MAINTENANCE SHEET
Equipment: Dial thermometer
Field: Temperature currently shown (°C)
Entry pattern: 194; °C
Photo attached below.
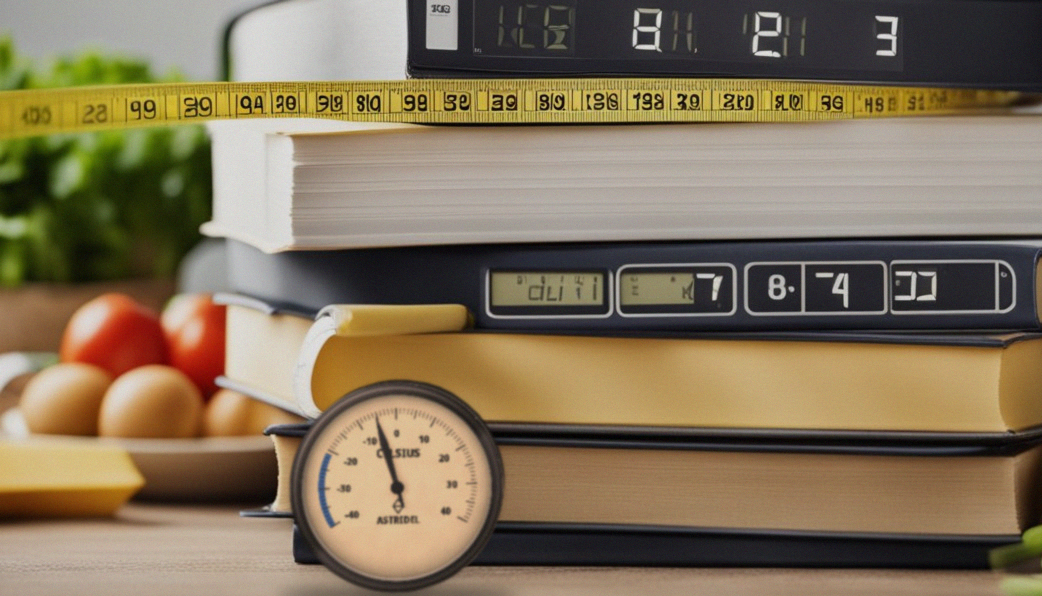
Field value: -5; °C
